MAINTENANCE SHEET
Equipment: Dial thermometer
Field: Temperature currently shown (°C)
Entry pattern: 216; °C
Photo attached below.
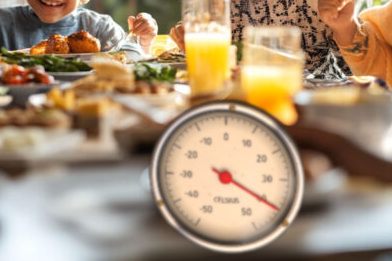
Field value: 40; °C
